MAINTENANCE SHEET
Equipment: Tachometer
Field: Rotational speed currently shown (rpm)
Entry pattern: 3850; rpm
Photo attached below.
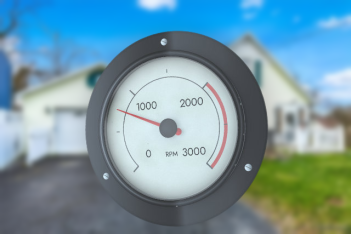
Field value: 750; rpm
